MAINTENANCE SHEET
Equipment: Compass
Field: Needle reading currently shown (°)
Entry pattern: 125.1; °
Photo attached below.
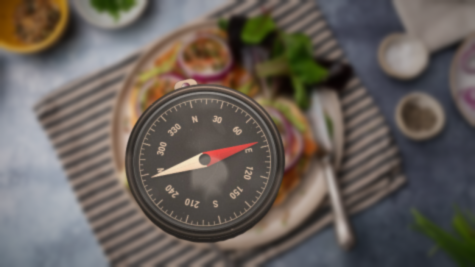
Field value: 85; °
